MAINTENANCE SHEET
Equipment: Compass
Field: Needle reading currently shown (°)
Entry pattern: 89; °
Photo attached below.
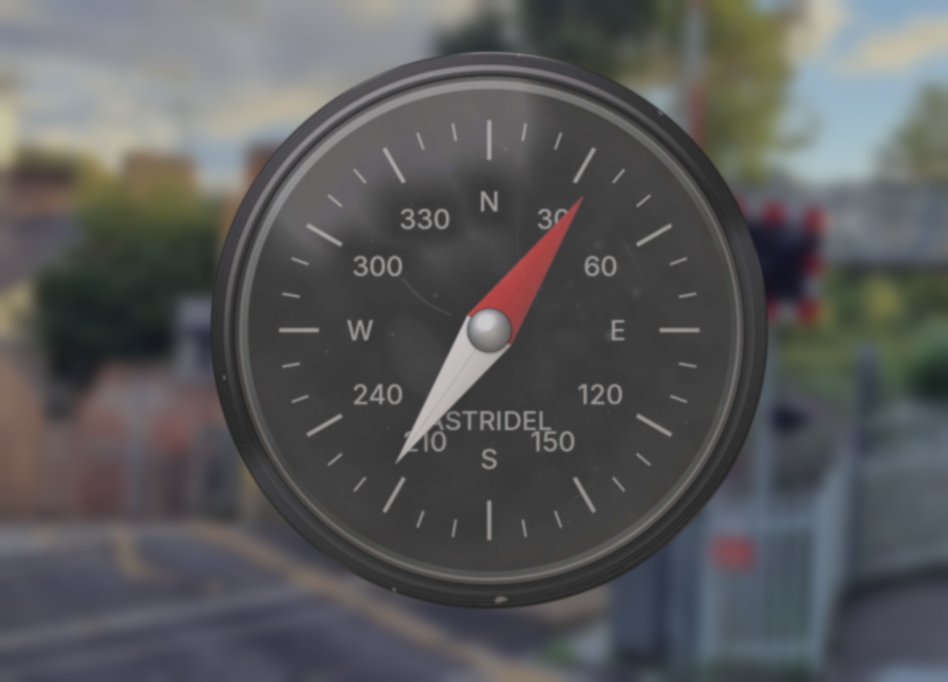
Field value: 35; °
